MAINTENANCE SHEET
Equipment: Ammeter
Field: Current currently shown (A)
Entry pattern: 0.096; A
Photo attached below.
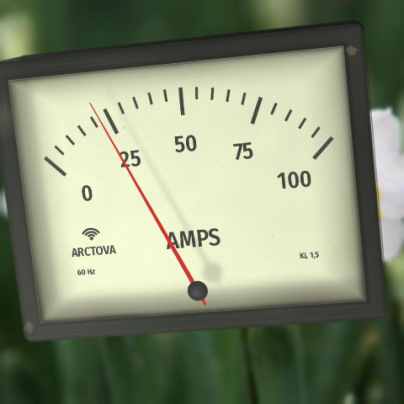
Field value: 22.5; A
